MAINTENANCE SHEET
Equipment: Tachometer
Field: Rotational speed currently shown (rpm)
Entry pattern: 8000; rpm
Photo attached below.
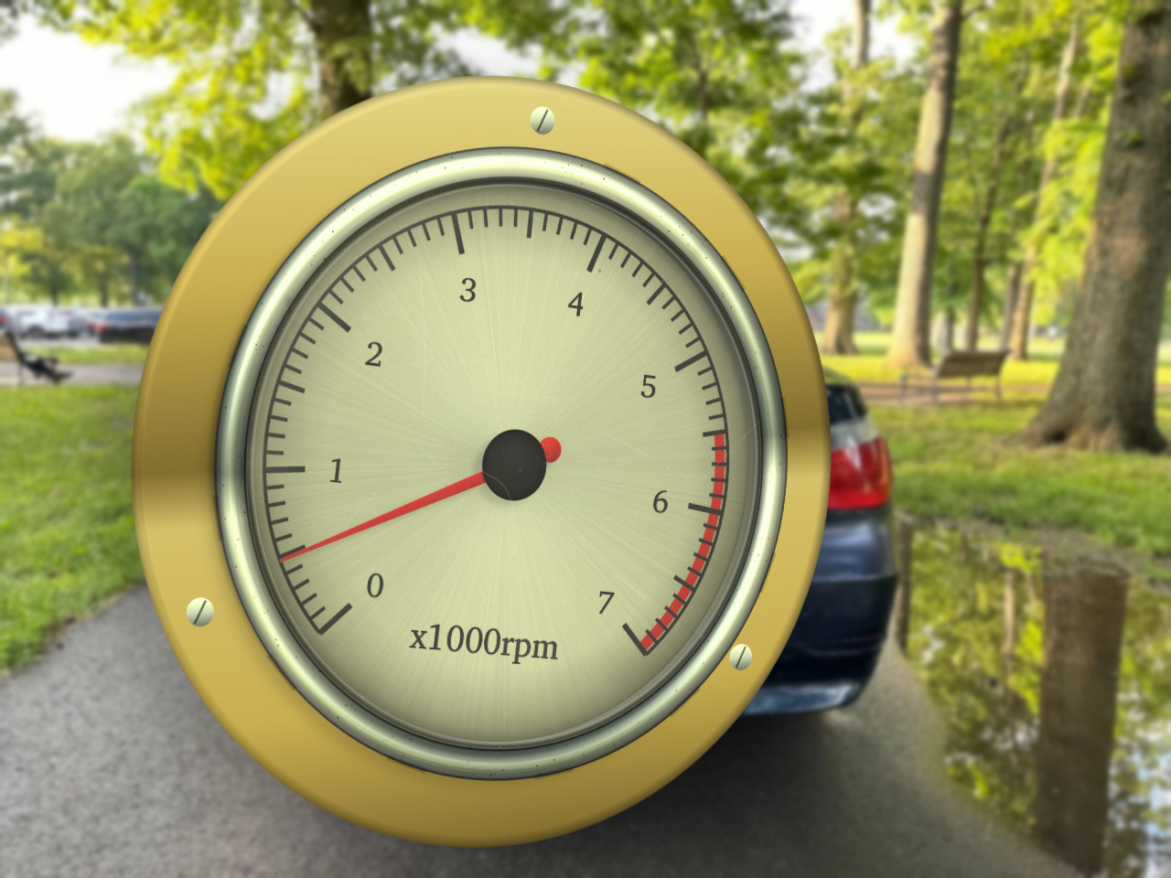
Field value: 500; rpm
